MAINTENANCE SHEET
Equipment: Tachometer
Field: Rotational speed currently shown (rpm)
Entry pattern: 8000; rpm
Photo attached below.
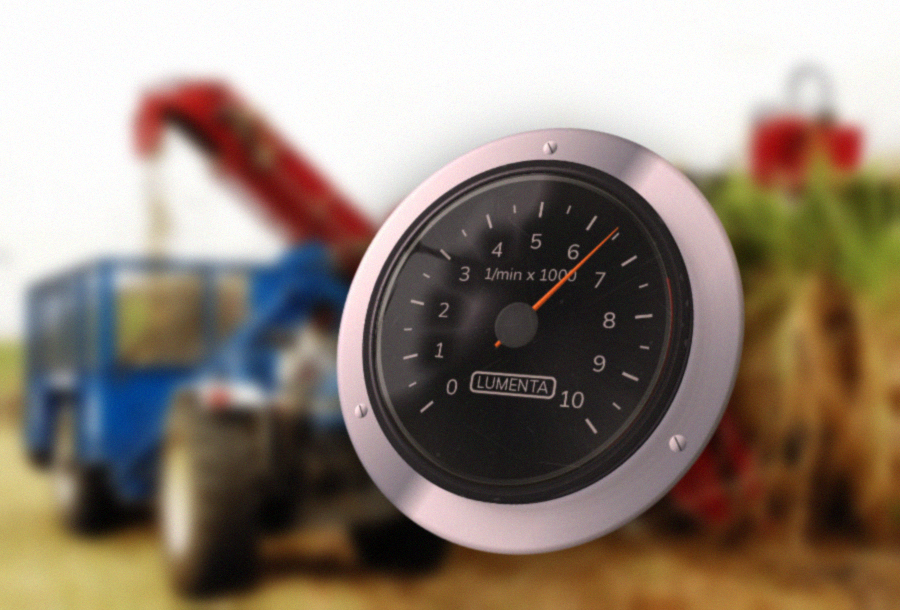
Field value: 6500; rpm
